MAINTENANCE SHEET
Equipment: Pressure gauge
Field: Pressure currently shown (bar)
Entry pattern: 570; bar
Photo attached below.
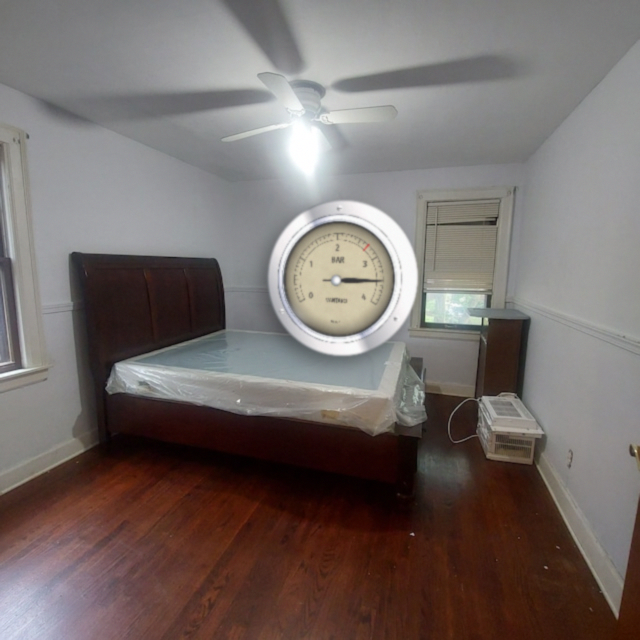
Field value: 3.5; bar
